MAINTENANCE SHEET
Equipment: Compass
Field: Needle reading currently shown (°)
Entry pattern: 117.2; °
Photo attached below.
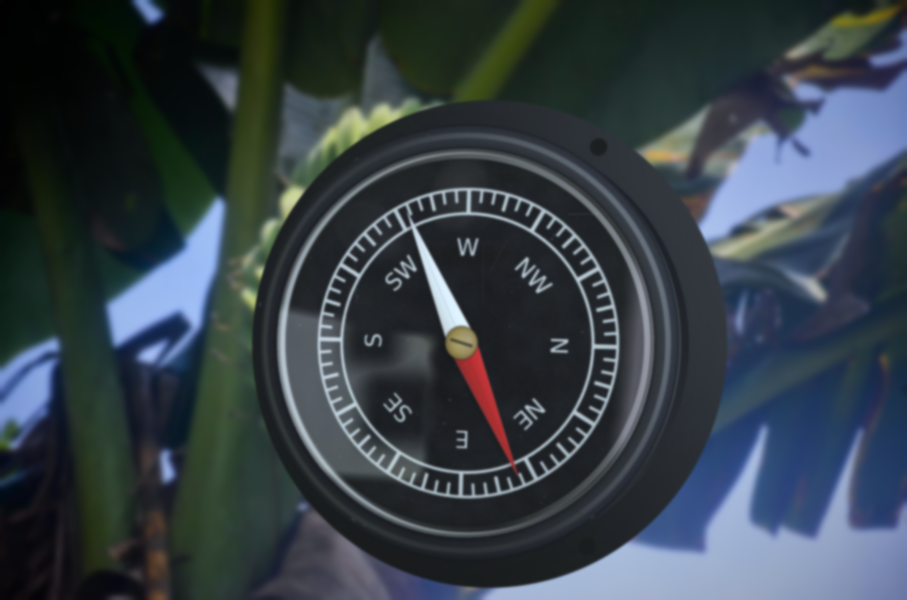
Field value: 65; °
